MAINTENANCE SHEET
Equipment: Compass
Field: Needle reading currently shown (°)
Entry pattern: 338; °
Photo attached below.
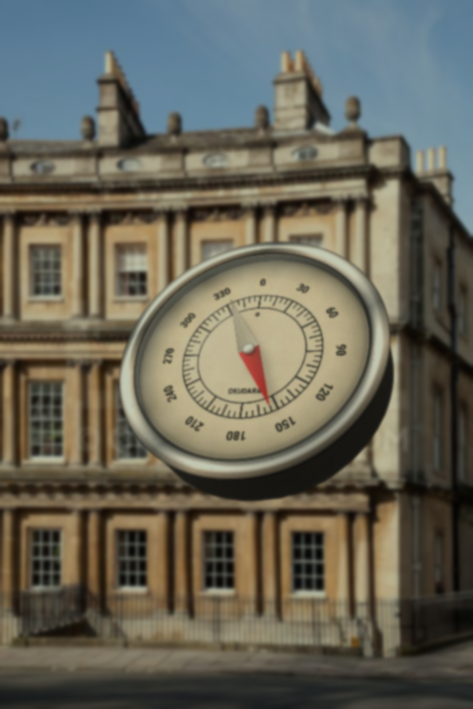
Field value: 155; °
